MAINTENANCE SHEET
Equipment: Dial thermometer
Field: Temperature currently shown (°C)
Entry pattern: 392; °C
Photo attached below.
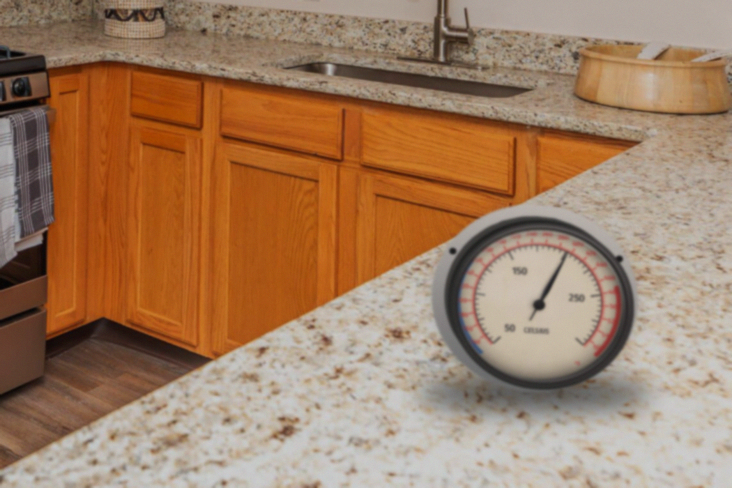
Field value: 200; °C
